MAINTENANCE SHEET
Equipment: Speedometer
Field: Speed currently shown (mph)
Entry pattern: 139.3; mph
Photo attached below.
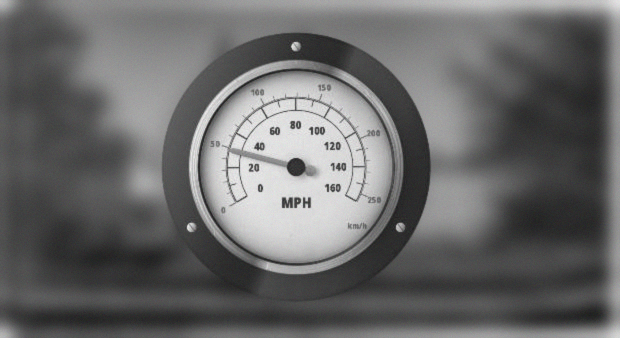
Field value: 30; mph
